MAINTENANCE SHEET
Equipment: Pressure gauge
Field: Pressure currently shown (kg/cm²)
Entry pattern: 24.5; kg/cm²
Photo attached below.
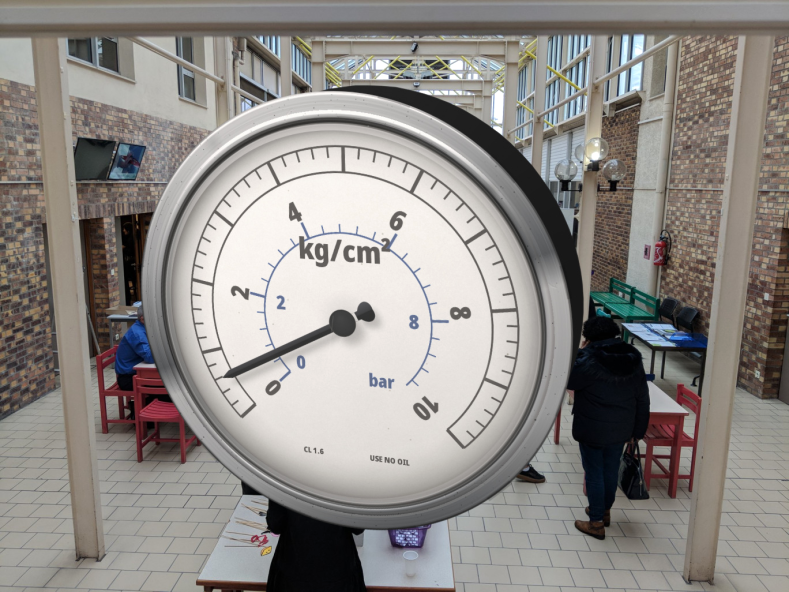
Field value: 0.6; kg/cm²
